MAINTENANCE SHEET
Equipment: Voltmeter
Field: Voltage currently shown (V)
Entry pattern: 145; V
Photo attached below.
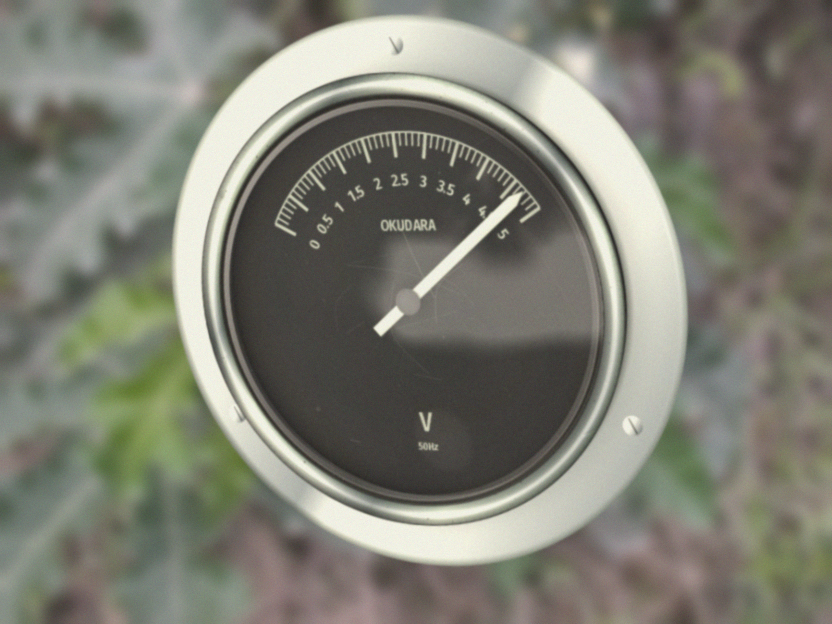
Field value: 4.7; V
